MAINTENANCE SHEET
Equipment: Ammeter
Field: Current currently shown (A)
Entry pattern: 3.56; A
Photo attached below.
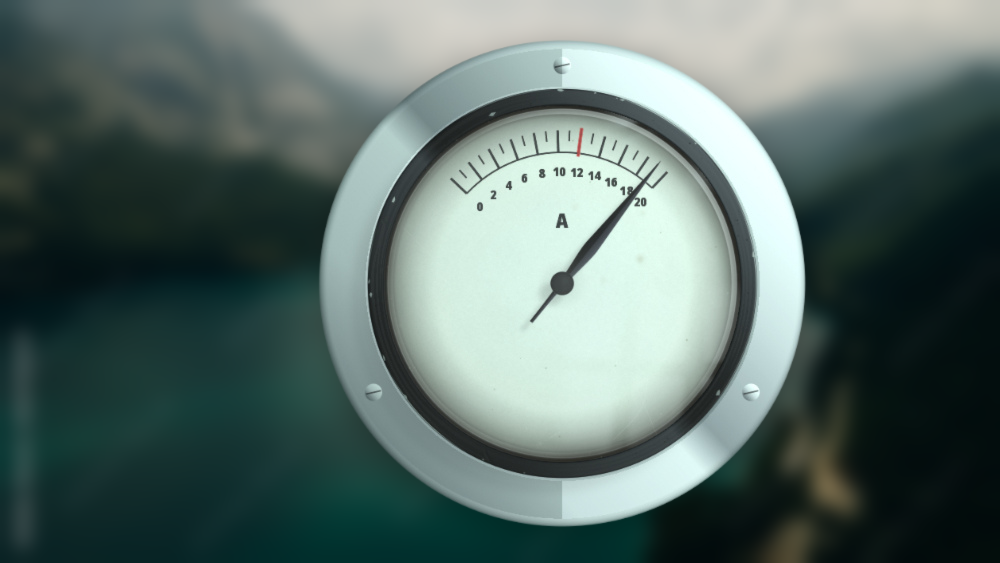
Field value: 19; A
